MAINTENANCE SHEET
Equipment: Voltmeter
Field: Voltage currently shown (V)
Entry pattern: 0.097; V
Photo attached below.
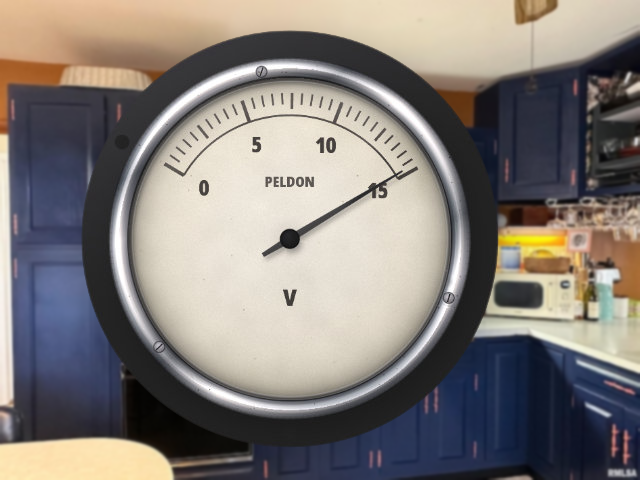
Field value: 14.75; V
